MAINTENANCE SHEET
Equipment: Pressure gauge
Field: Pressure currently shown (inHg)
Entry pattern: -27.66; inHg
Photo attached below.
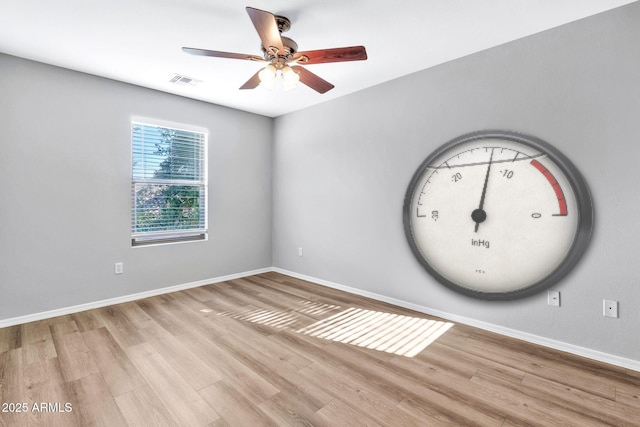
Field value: -13; inHg
